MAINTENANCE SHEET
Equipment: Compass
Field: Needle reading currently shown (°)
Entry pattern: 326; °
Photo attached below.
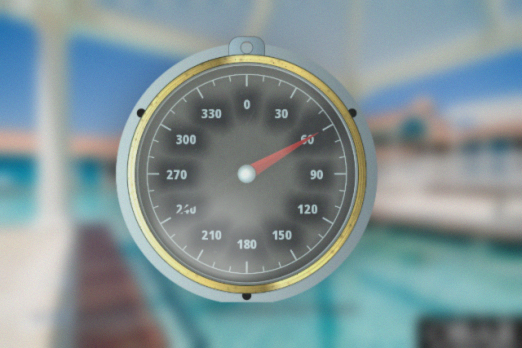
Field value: 60; °
